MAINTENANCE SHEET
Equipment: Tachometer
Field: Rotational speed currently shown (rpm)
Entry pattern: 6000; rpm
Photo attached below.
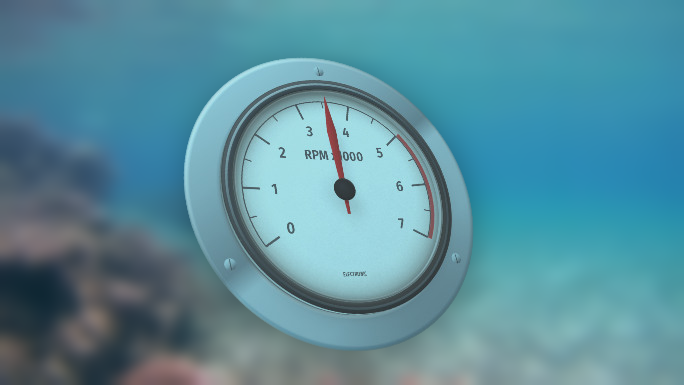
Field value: 3500; rpm
